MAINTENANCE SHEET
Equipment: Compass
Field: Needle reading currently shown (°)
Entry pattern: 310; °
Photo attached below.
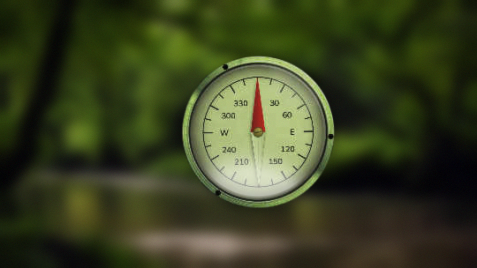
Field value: 0; °
